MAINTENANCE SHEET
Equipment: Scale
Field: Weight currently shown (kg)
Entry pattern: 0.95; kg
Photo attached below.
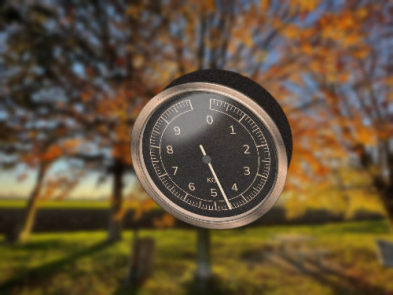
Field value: 4.5; kg
